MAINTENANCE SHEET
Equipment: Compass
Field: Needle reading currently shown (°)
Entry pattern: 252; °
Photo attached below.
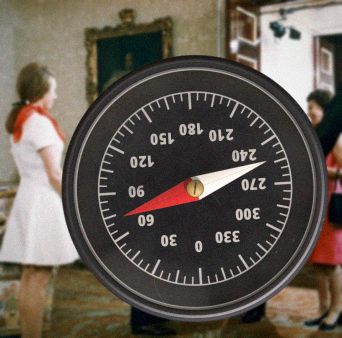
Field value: 72.5; °
